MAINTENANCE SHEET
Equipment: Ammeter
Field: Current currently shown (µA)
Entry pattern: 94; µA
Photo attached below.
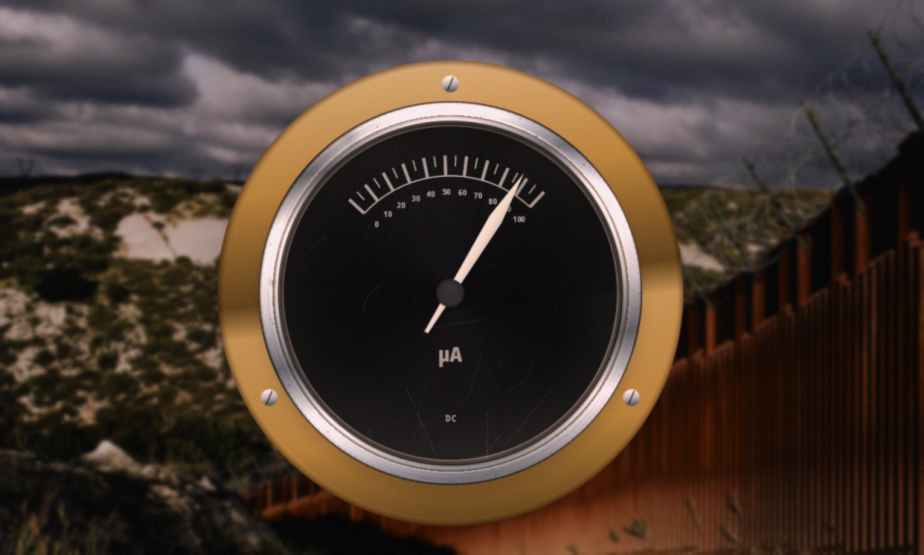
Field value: 87.5; µA
